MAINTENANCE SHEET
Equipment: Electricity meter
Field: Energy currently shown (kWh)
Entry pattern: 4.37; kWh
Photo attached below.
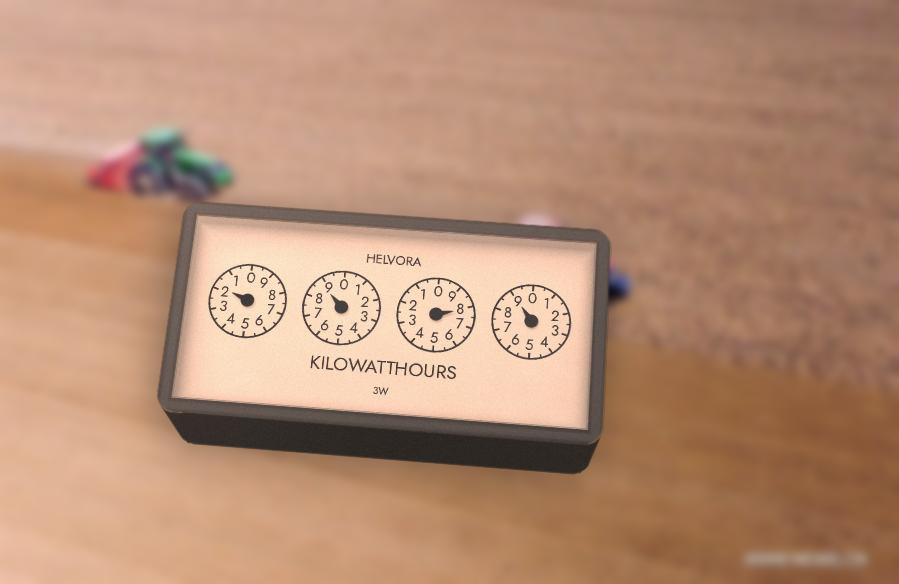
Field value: 1879; kWh
